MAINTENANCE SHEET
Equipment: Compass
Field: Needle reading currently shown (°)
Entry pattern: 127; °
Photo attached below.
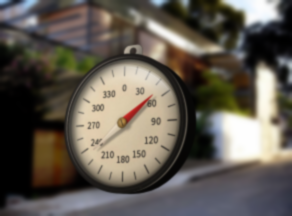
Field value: 52.5; °
